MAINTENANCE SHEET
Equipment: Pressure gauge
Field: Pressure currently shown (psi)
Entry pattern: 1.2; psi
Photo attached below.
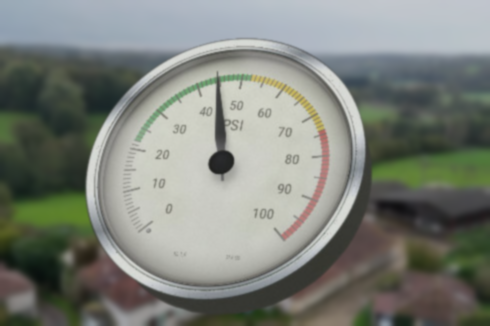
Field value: 45; psi
